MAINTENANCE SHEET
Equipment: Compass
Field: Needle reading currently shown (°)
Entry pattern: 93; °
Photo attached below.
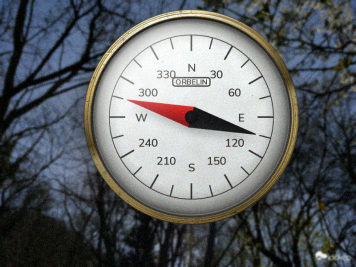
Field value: 285; °
